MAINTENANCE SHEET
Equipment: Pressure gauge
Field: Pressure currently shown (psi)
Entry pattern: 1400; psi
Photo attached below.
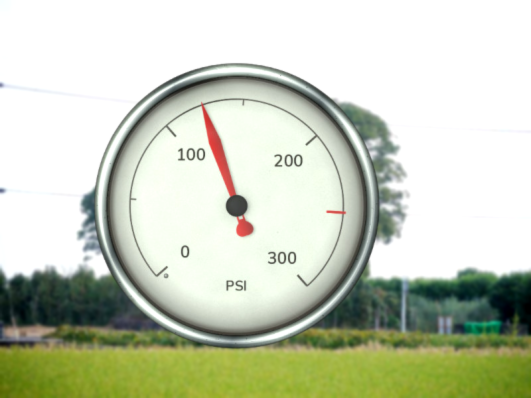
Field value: 125; psi
